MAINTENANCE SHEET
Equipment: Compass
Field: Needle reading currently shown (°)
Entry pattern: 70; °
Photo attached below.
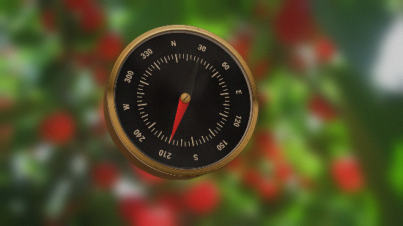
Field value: 210; °
